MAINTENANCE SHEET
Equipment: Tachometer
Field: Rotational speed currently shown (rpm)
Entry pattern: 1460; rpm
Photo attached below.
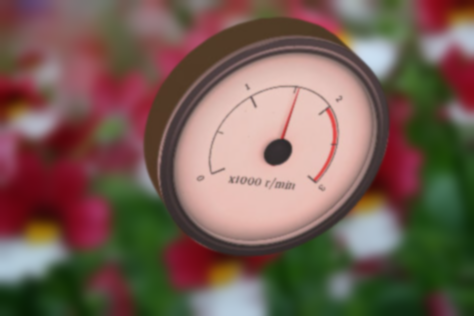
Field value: 1500; rpm
